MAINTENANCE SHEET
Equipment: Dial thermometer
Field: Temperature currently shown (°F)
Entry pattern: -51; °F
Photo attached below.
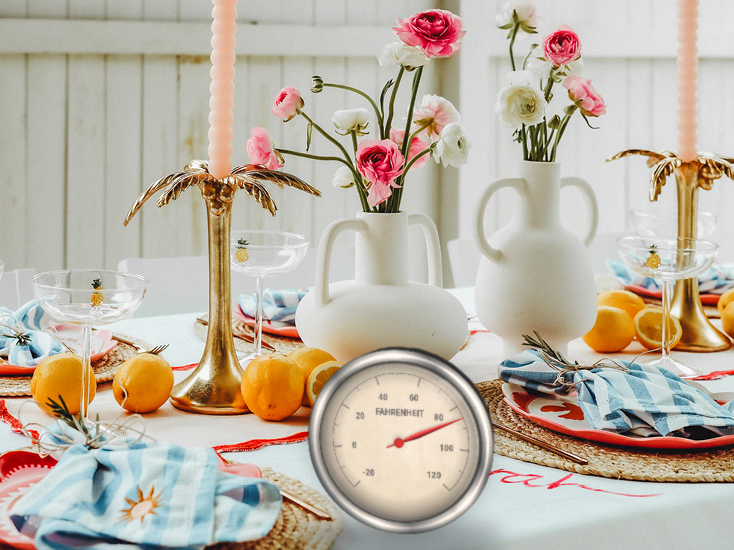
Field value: 85; °F
